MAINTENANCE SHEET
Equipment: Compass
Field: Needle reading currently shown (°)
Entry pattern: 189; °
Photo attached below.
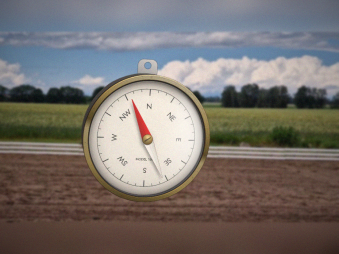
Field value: 335; °
